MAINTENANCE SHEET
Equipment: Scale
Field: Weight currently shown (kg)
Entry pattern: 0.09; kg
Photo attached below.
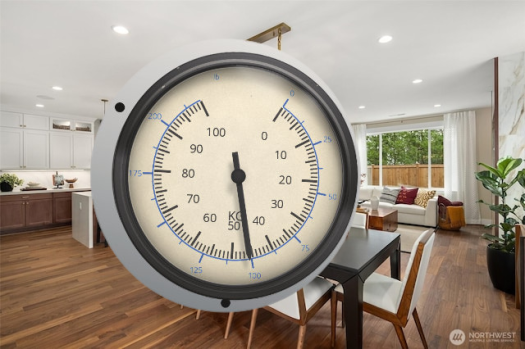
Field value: 46; kg
